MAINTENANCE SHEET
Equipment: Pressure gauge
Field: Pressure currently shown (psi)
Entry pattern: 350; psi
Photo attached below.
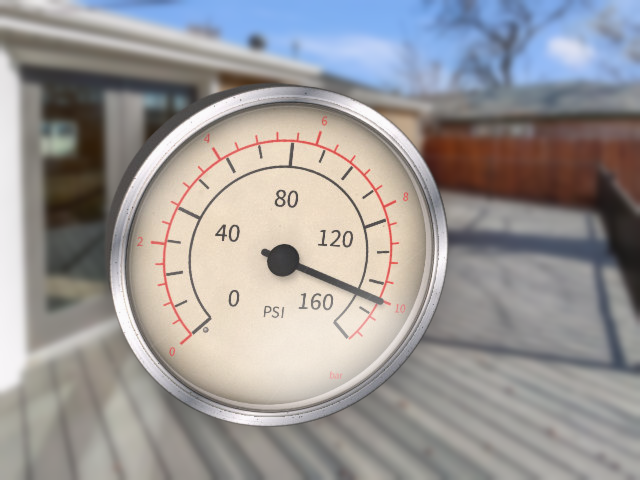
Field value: 145; psi
